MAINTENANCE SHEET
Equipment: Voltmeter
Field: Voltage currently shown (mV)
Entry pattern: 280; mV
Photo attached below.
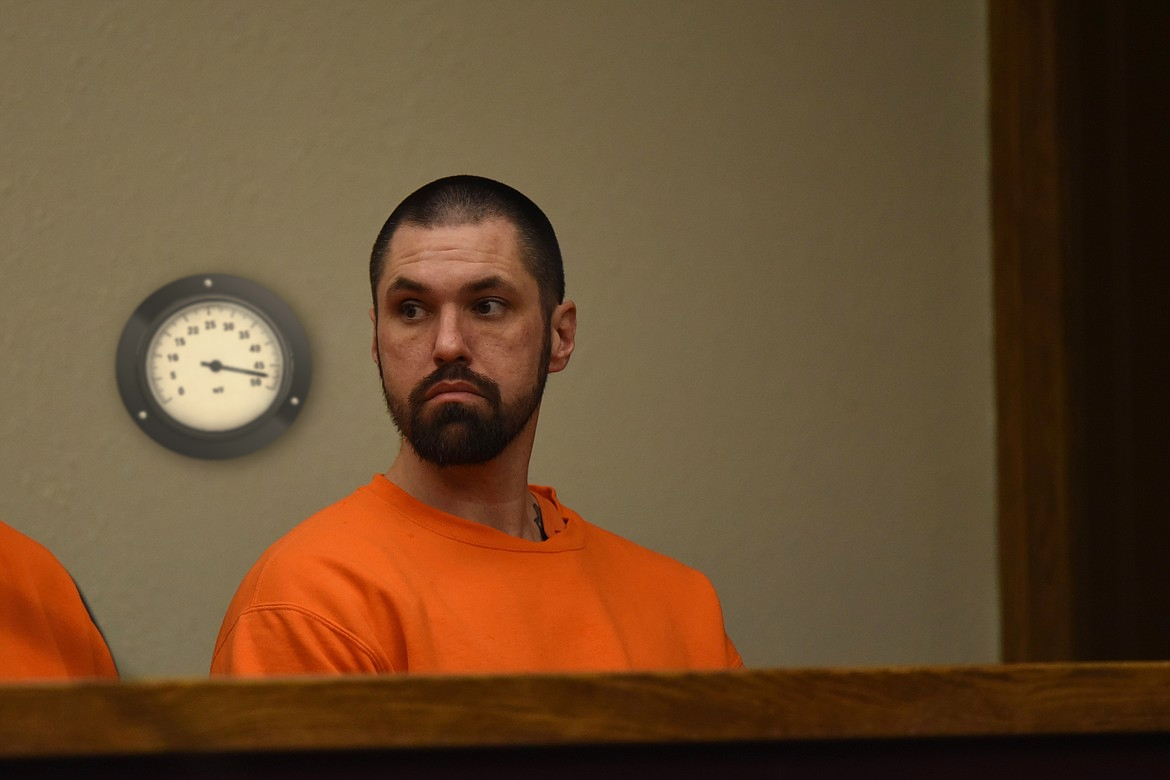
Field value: 47.5; mV
